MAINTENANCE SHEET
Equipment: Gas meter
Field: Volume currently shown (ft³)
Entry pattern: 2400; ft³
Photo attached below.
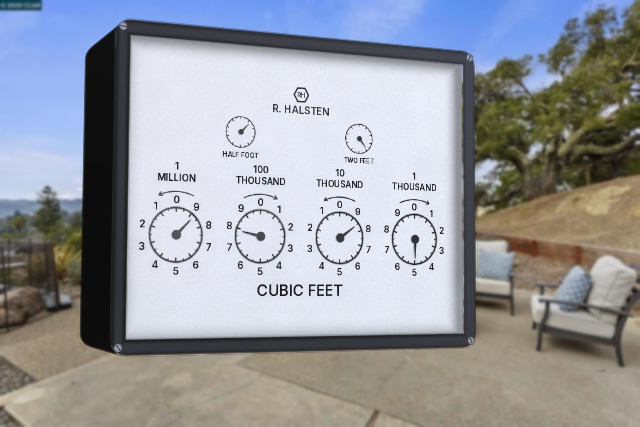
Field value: 878500; ft³
